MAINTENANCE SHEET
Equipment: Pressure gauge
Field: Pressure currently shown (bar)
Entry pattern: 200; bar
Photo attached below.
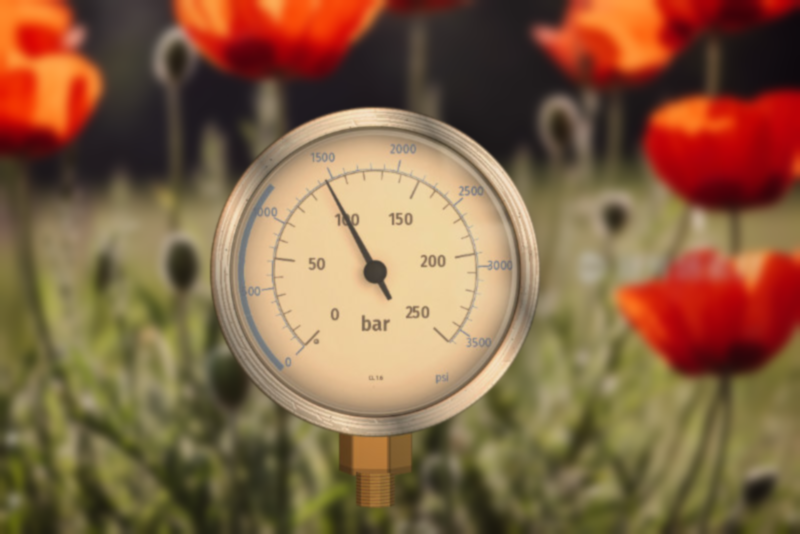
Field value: 100; bar
